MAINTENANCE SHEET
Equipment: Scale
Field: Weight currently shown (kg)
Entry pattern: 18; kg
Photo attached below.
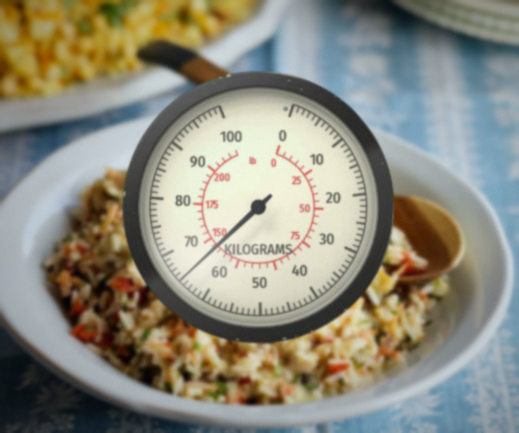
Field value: 65; kg
